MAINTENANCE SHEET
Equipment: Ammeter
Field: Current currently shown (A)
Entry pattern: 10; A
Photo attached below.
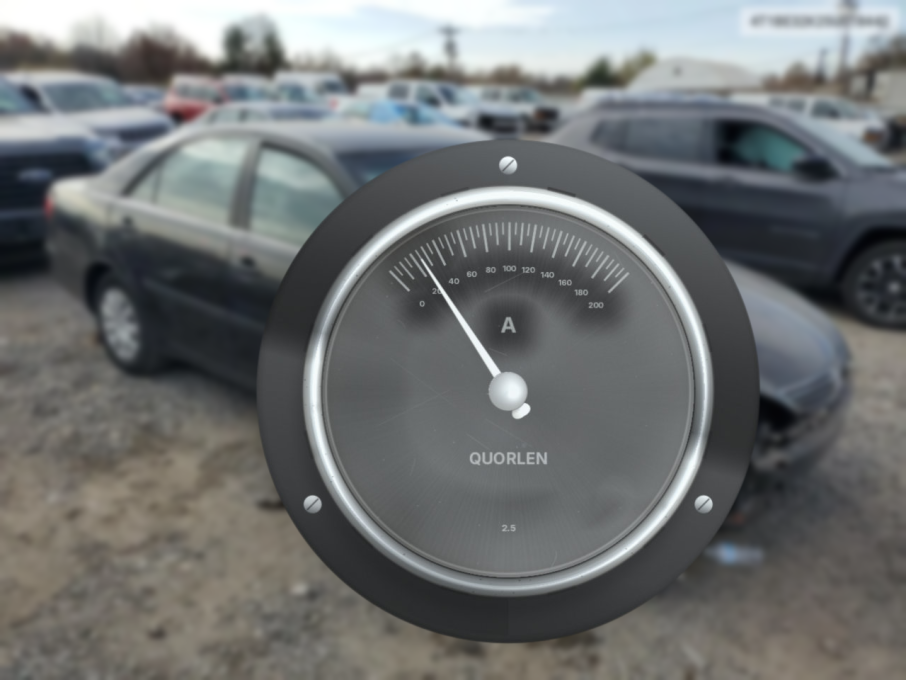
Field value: 25; A
